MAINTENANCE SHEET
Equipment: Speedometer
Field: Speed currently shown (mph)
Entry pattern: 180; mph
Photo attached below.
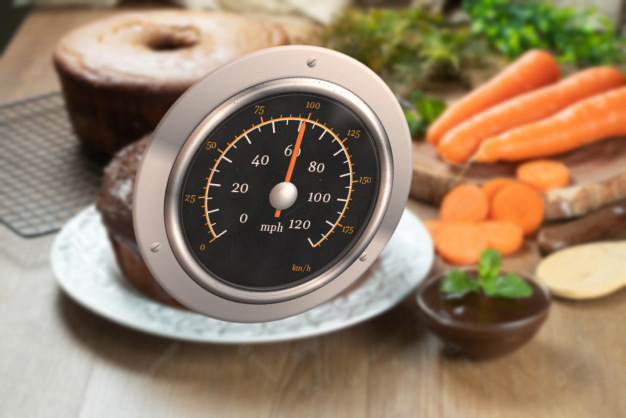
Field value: 60; mph
